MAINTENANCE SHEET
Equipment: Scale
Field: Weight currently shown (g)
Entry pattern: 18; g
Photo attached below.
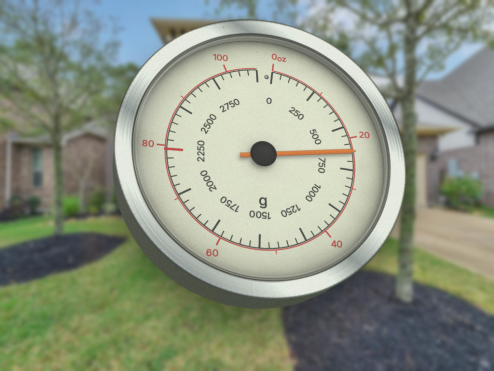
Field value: 650; g
